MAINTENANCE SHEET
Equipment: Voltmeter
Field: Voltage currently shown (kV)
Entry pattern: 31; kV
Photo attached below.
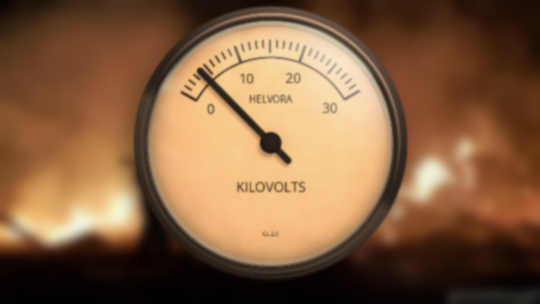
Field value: 4; kV
